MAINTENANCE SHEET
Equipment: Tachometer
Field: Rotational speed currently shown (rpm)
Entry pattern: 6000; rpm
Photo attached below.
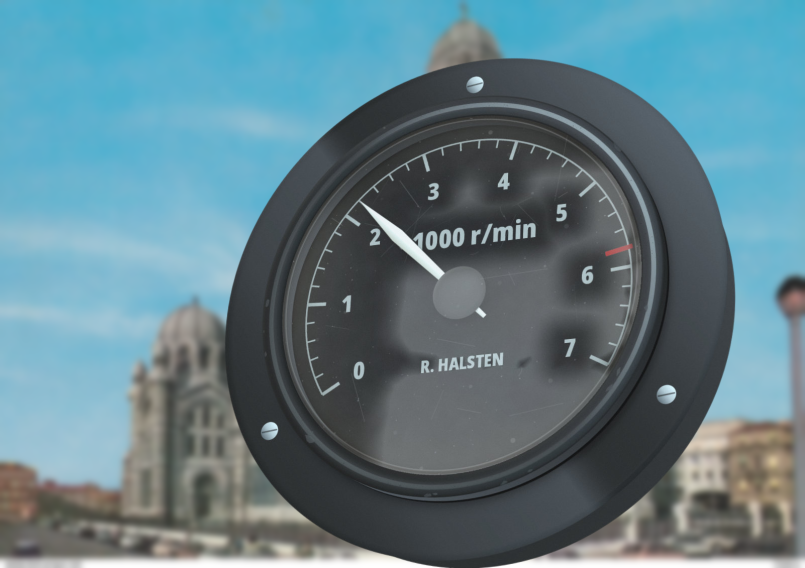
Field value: 2200; rpm
